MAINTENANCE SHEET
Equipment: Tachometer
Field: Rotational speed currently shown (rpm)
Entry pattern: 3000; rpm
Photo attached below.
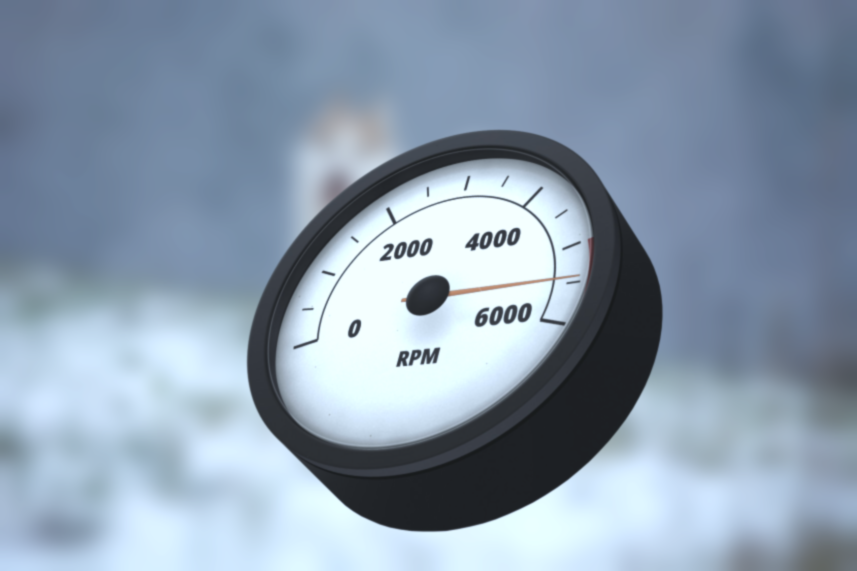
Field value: 5500; rpm
